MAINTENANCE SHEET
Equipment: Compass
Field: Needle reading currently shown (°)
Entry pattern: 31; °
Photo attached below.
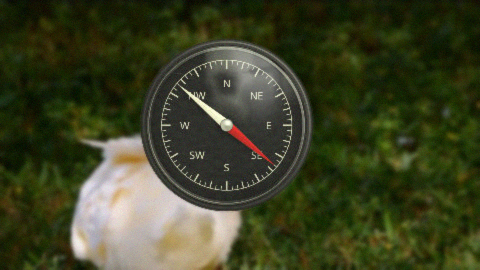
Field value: 130; °
